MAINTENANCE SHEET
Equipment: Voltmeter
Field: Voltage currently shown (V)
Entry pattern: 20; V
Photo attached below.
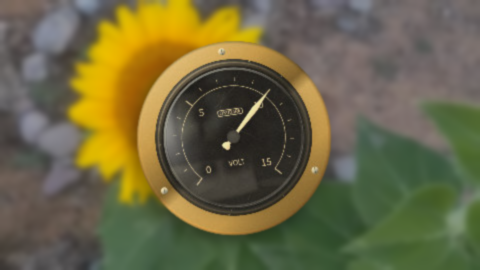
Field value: 10; V
